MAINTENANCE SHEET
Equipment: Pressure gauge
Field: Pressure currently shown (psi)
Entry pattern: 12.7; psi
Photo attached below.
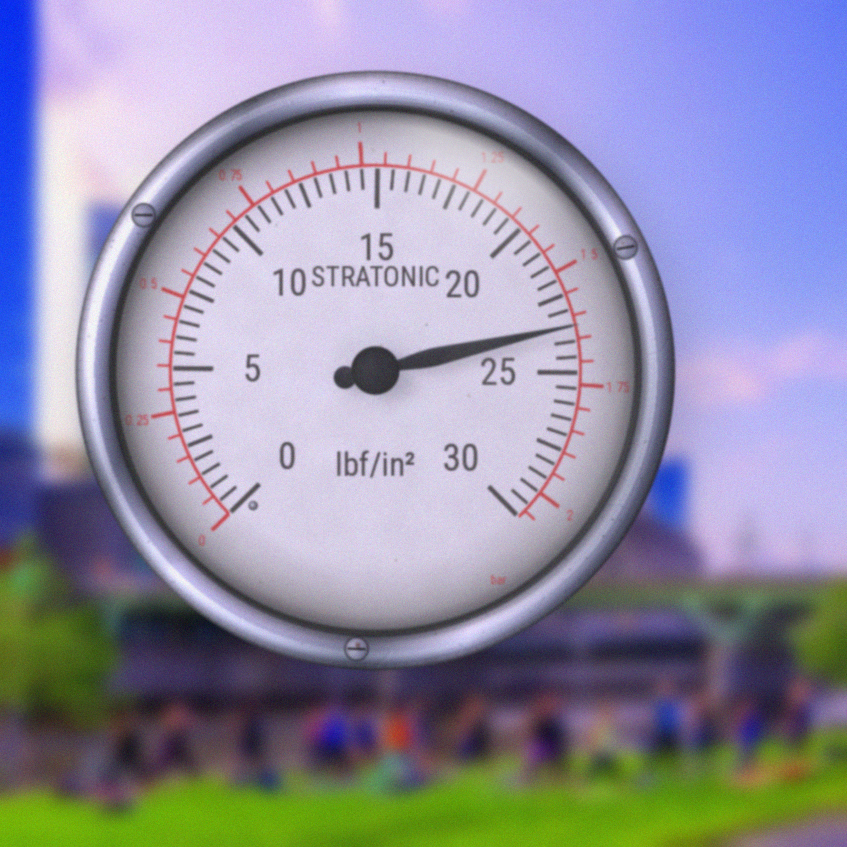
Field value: 23.5; psi
